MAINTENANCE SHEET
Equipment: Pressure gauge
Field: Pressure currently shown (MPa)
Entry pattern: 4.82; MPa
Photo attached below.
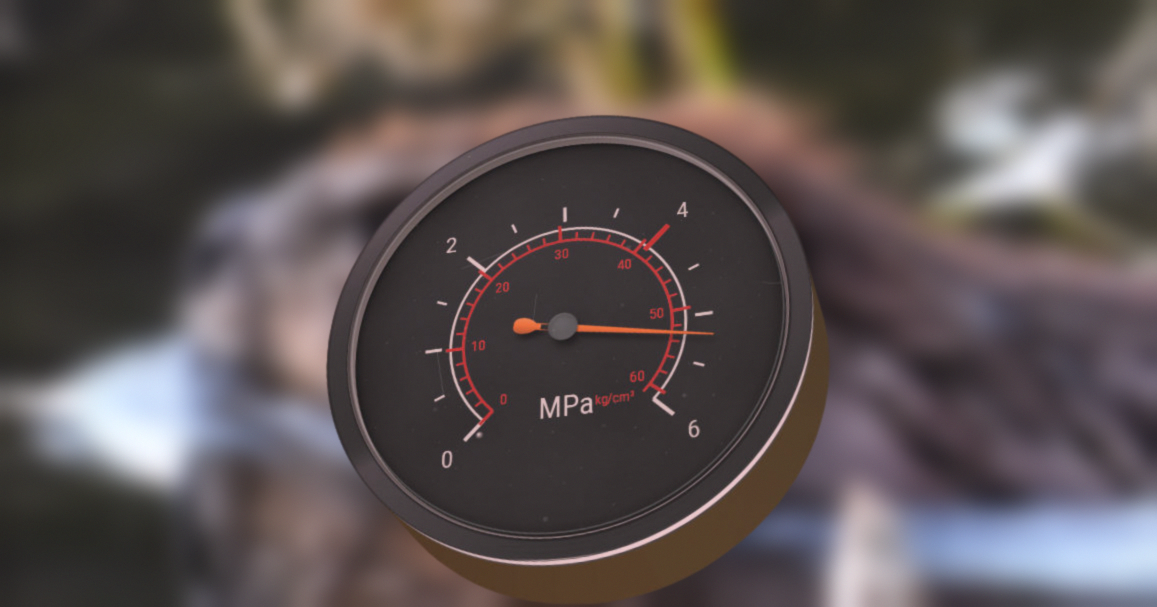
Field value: 5.25; MPa
